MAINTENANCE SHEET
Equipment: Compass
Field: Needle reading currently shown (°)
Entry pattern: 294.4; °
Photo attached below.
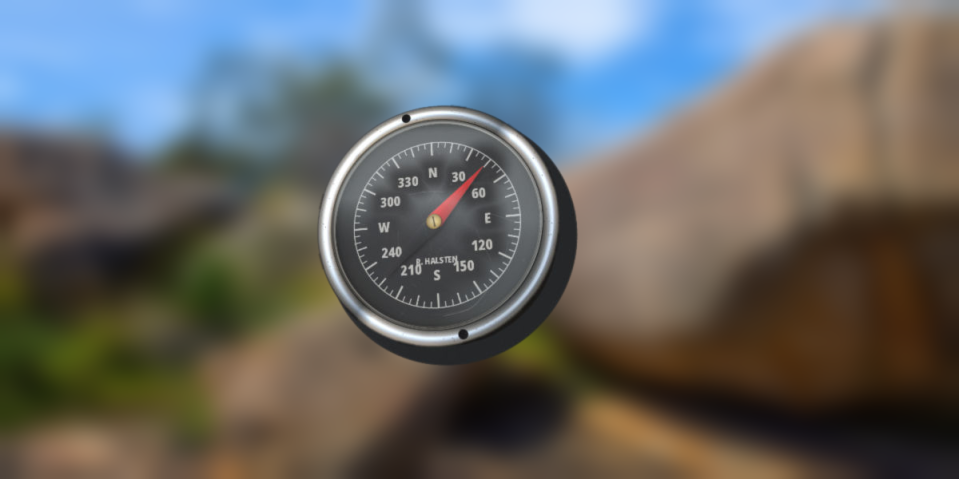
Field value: 45; °
